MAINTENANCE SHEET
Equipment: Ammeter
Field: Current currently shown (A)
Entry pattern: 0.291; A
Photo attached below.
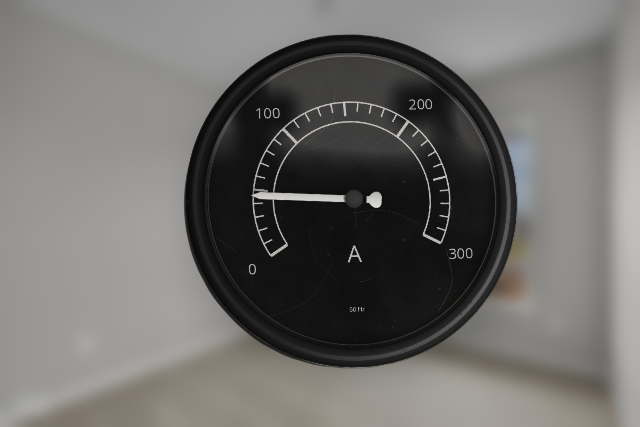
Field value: 45; A
